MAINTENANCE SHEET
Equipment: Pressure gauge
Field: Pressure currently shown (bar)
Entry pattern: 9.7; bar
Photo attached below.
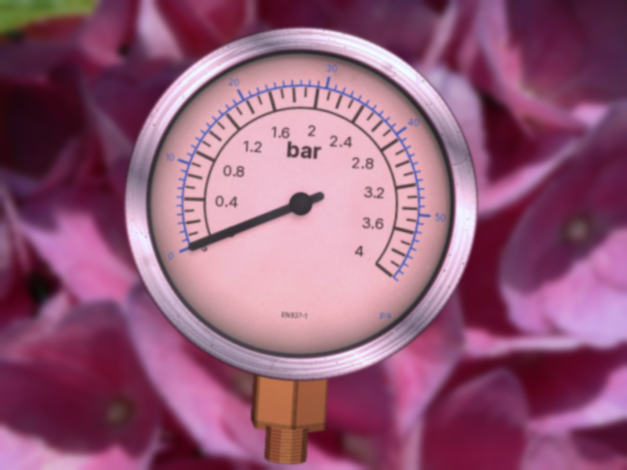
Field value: 0; bar
